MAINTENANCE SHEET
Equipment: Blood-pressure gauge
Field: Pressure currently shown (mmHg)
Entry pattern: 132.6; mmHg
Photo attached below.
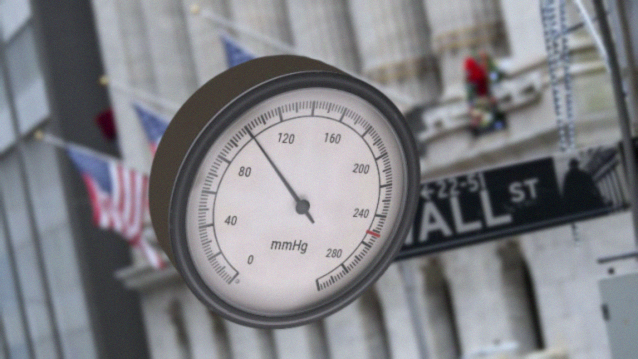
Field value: 100; mmHg
